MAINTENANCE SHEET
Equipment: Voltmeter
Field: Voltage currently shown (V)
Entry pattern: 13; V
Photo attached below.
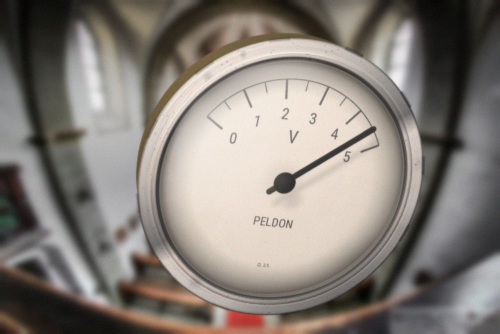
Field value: 4.5; V
